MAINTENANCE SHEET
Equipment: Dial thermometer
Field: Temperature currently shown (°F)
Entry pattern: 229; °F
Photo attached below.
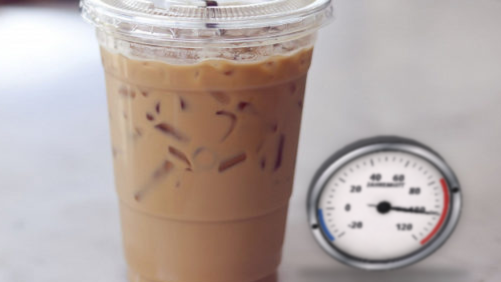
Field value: 100; °F
